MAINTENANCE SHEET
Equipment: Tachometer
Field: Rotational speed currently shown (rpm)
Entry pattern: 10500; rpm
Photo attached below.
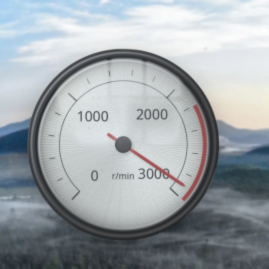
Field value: 2900; rpm
